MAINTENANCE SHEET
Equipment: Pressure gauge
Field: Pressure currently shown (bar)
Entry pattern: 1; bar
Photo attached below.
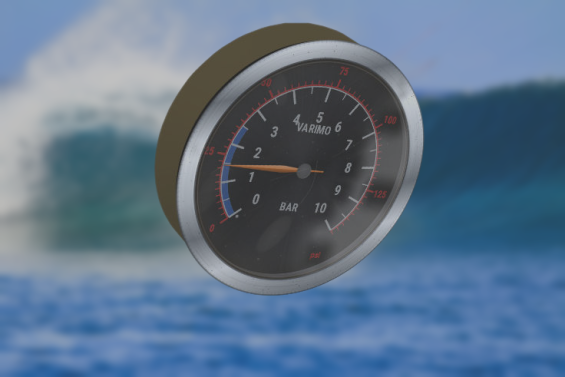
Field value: 1.5; bar
